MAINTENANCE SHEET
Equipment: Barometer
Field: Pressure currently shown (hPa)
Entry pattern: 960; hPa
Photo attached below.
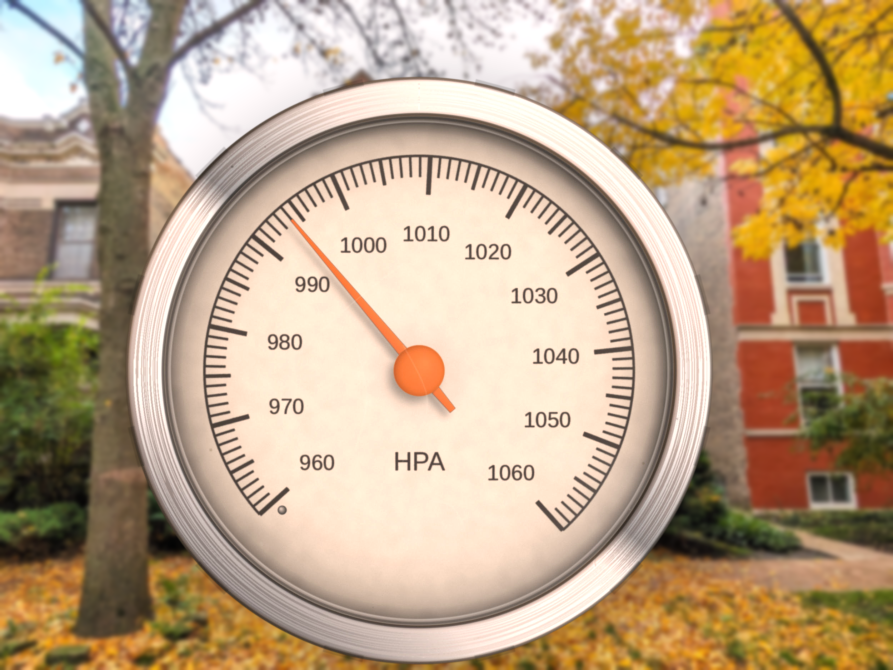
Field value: 994; hPa
